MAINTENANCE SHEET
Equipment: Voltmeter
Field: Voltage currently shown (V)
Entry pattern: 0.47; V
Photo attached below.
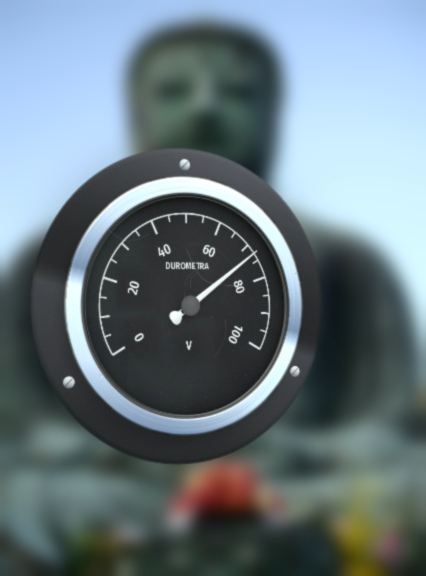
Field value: 72.5; V
